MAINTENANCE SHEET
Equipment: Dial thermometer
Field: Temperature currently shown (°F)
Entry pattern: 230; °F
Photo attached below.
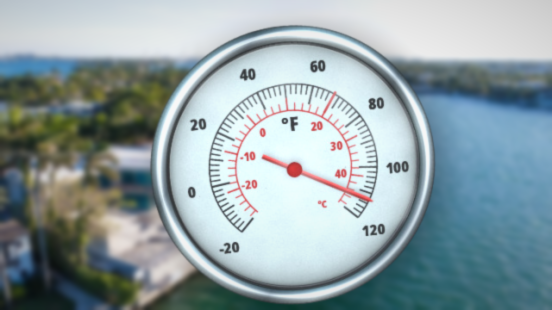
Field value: 112; °F
